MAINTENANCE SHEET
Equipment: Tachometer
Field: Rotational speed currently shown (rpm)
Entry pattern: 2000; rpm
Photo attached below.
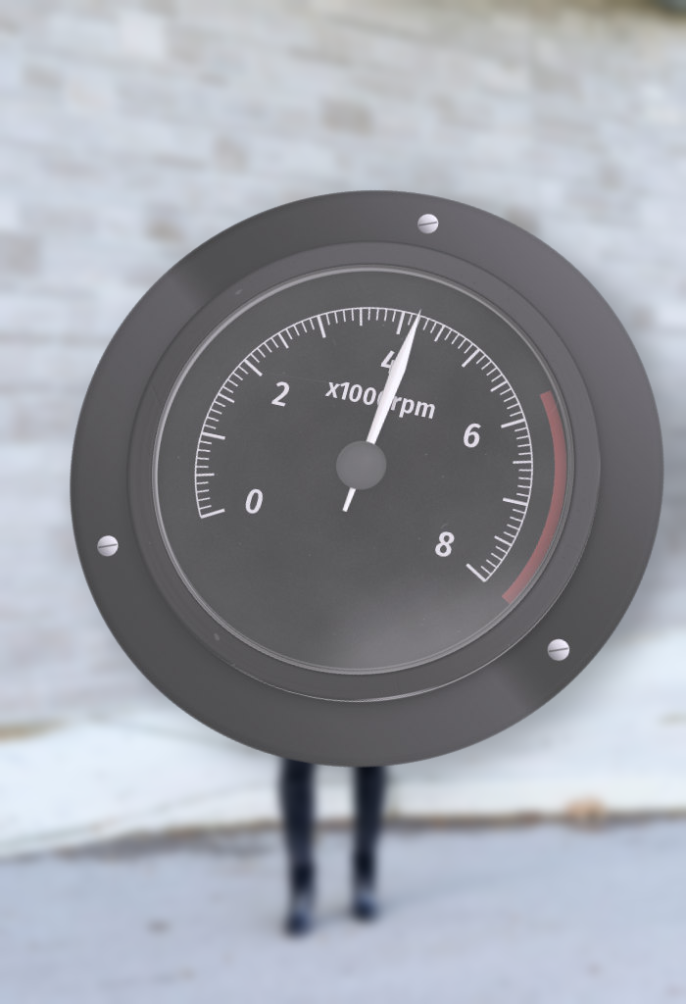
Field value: 4200; rpm
